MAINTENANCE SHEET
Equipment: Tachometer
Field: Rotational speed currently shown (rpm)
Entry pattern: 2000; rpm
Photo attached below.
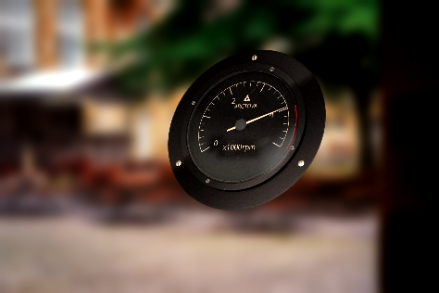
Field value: 4000; rpm
